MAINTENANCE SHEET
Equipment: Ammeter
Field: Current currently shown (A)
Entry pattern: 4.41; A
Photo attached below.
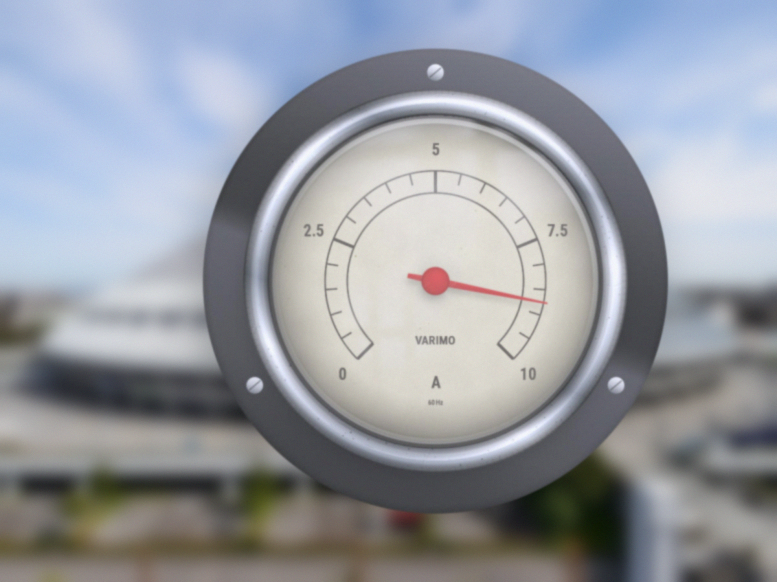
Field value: 8.75; A
